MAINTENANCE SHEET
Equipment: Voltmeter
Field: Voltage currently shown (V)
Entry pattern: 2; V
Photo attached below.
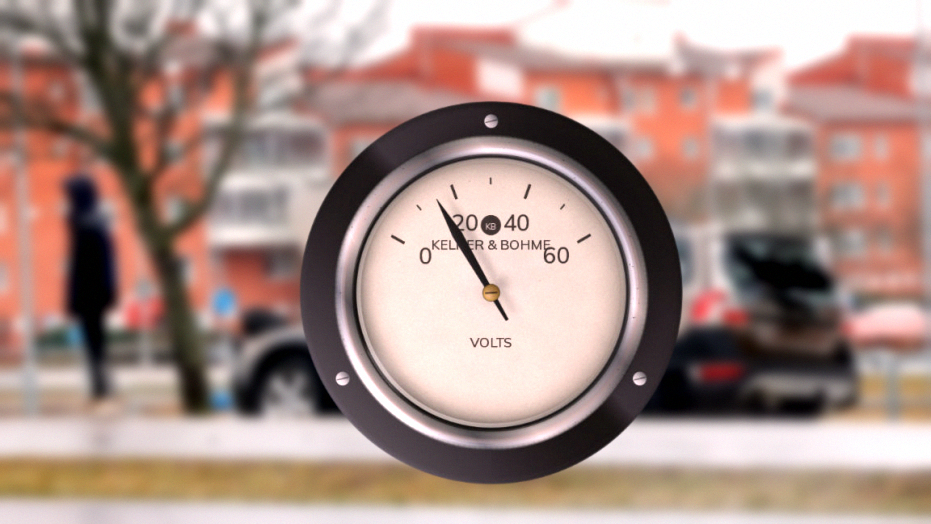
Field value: 15; V
